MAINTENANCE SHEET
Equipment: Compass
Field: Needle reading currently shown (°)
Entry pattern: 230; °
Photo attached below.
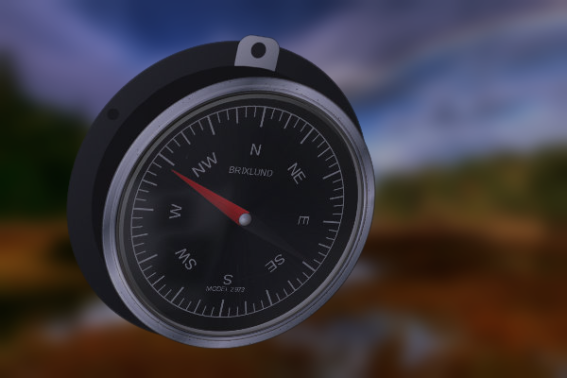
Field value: 297.5; °
